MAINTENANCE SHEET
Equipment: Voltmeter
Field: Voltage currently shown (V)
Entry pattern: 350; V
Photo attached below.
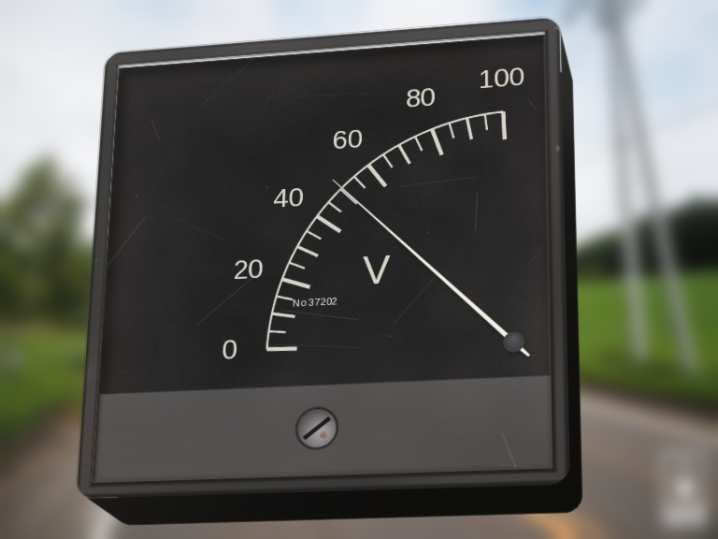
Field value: 50; V
